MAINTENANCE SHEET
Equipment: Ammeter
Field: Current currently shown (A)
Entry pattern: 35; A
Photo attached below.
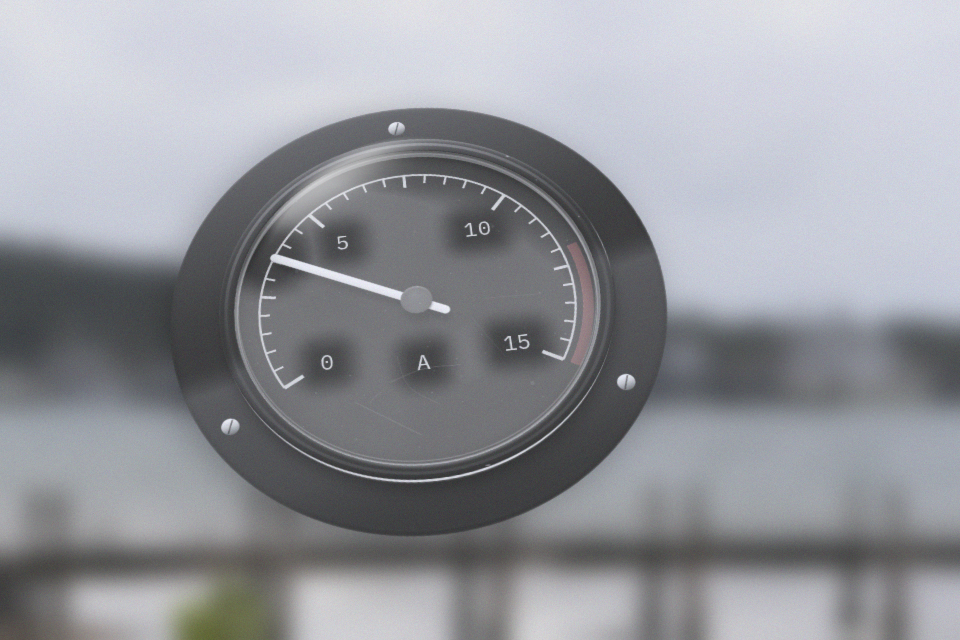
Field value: 3.5; A
